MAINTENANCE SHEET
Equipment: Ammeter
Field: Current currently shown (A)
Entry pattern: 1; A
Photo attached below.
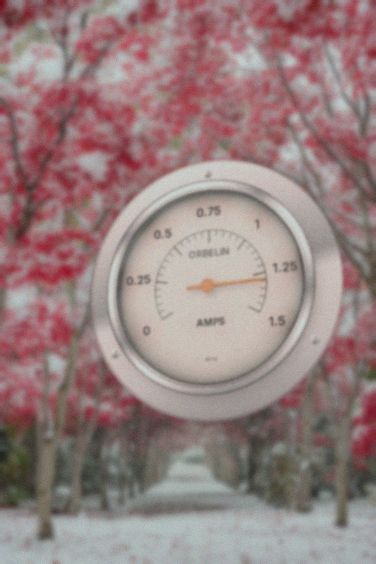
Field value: 1.3; A
